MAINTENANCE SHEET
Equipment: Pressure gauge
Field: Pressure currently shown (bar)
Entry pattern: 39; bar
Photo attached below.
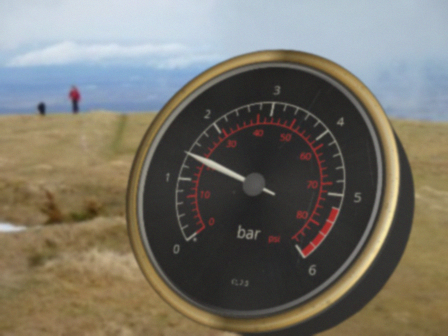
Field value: 1.4; bar
